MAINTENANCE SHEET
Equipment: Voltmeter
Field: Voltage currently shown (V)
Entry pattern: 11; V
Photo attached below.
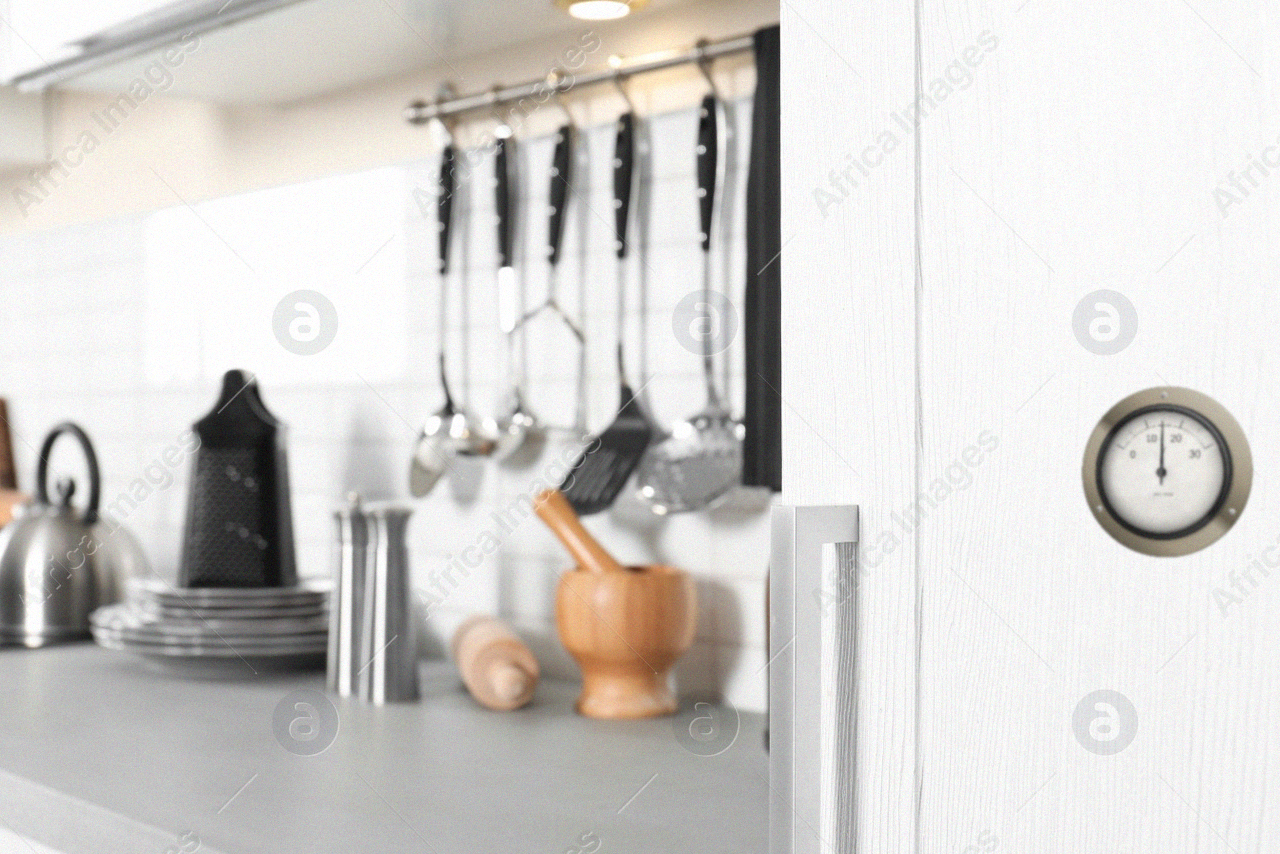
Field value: 15; V
